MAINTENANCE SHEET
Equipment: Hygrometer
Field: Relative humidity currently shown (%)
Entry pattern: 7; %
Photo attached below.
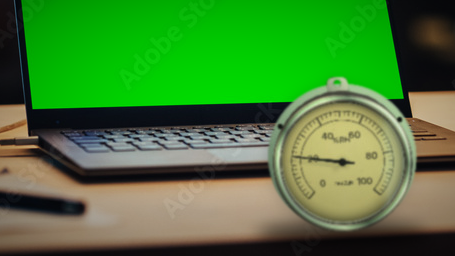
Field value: 20; %
